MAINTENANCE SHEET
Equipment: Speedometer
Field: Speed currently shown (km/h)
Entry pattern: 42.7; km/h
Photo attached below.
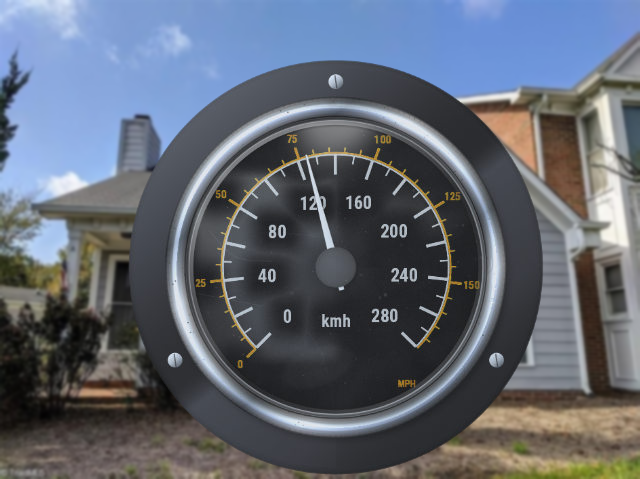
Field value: 125; km/h
